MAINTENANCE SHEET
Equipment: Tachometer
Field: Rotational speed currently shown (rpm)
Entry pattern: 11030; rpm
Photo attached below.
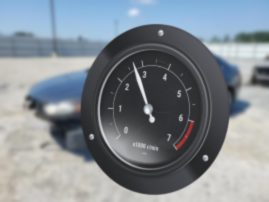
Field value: 2750; rpm
